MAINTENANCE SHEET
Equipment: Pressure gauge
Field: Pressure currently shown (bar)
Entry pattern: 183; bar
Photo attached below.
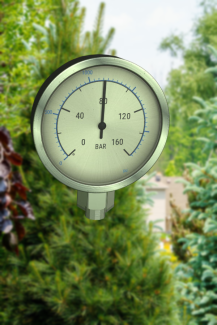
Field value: 80; bar
